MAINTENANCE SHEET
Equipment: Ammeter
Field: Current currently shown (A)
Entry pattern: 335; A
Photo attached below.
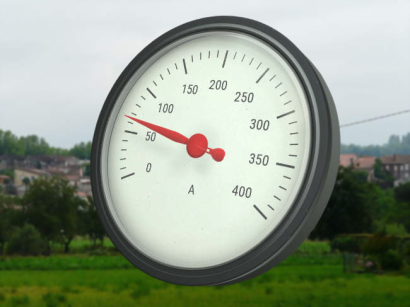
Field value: 65; A
